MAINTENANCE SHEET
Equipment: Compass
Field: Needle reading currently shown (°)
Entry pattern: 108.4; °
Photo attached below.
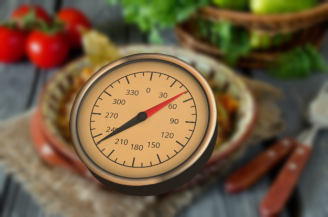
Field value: 50; °
